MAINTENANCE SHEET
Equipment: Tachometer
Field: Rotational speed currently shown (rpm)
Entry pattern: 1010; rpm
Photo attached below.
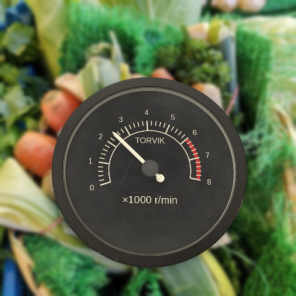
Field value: 2400; rpm
